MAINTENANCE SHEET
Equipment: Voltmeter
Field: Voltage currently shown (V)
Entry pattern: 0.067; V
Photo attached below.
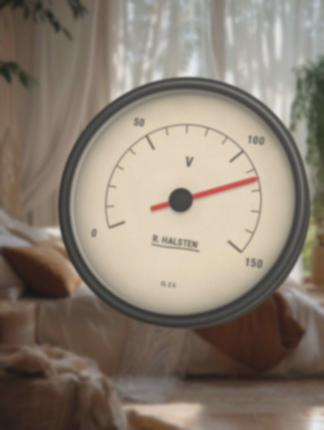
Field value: 115; V
